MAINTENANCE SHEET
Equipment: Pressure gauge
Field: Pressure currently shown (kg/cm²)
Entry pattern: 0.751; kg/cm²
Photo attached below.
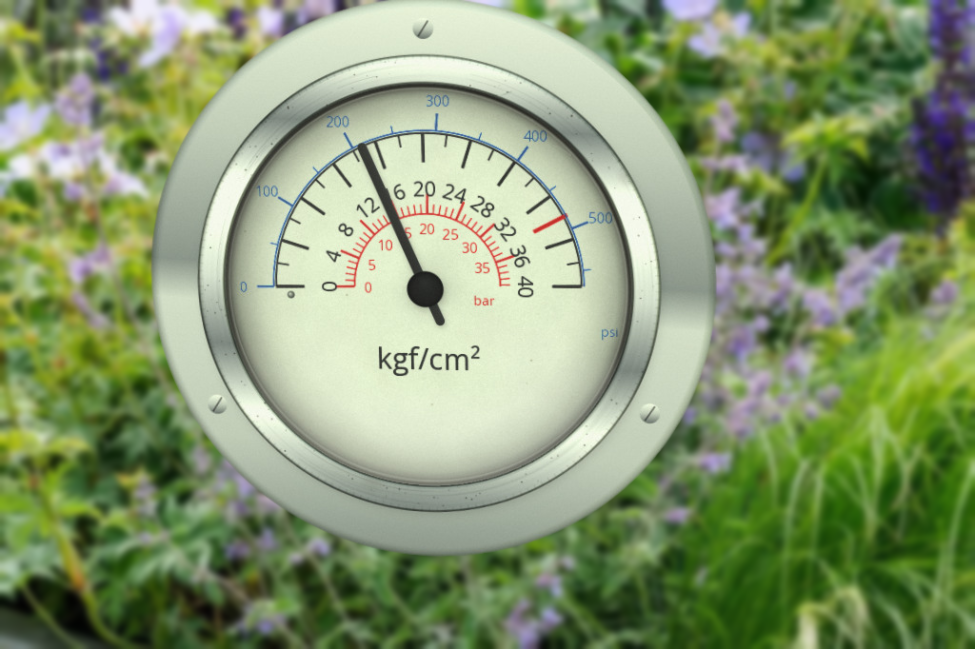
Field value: 15; kg/cm²
